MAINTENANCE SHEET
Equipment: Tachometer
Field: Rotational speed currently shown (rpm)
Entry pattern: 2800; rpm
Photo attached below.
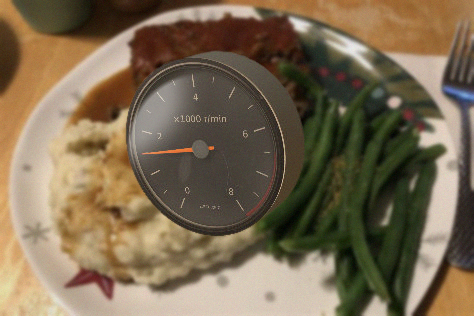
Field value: 1500; rpm
